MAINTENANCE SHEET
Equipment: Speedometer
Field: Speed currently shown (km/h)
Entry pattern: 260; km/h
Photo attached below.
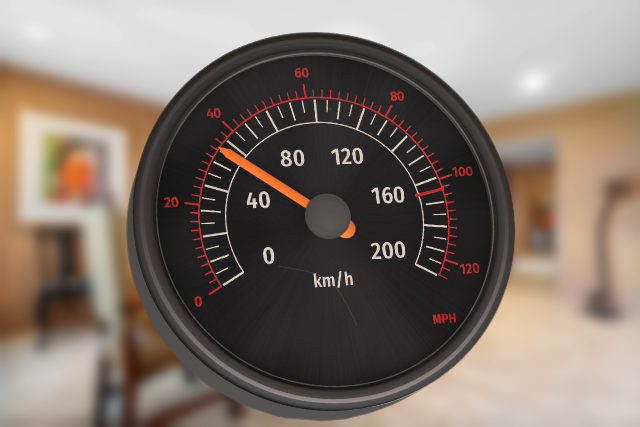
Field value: 55; km/h
